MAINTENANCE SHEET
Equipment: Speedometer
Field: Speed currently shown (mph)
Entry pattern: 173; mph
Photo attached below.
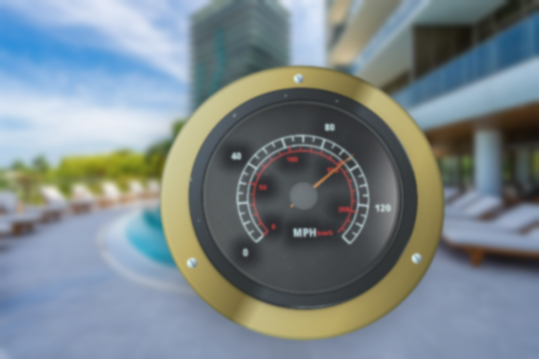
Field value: 95; mph
